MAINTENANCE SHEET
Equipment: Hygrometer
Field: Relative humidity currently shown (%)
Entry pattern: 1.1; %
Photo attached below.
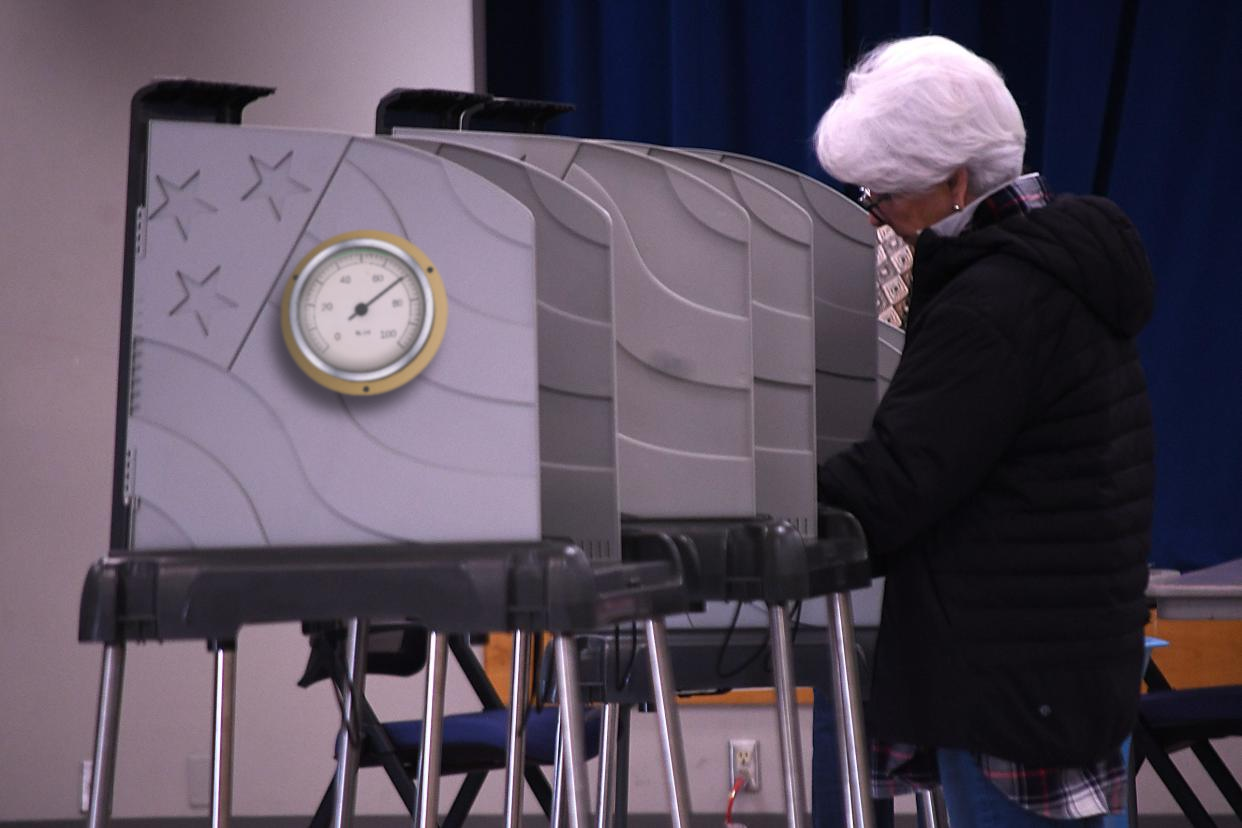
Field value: 70; %
